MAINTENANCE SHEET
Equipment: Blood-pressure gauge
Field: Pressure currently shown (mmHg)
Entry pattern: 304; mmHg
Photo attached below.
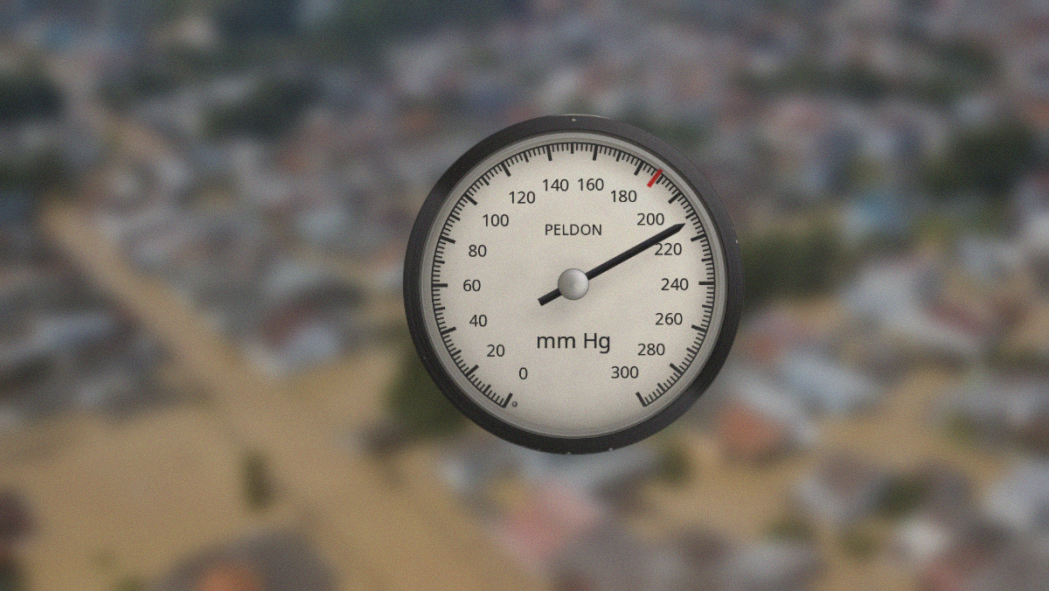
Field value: 212; mmHg
